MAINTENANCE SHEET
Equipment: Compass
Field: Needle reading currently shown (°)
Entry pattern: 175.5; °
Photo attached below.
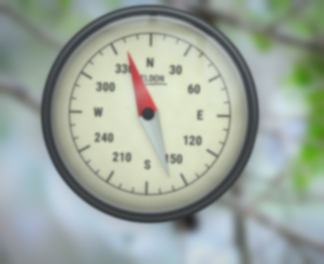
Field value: 340; °
